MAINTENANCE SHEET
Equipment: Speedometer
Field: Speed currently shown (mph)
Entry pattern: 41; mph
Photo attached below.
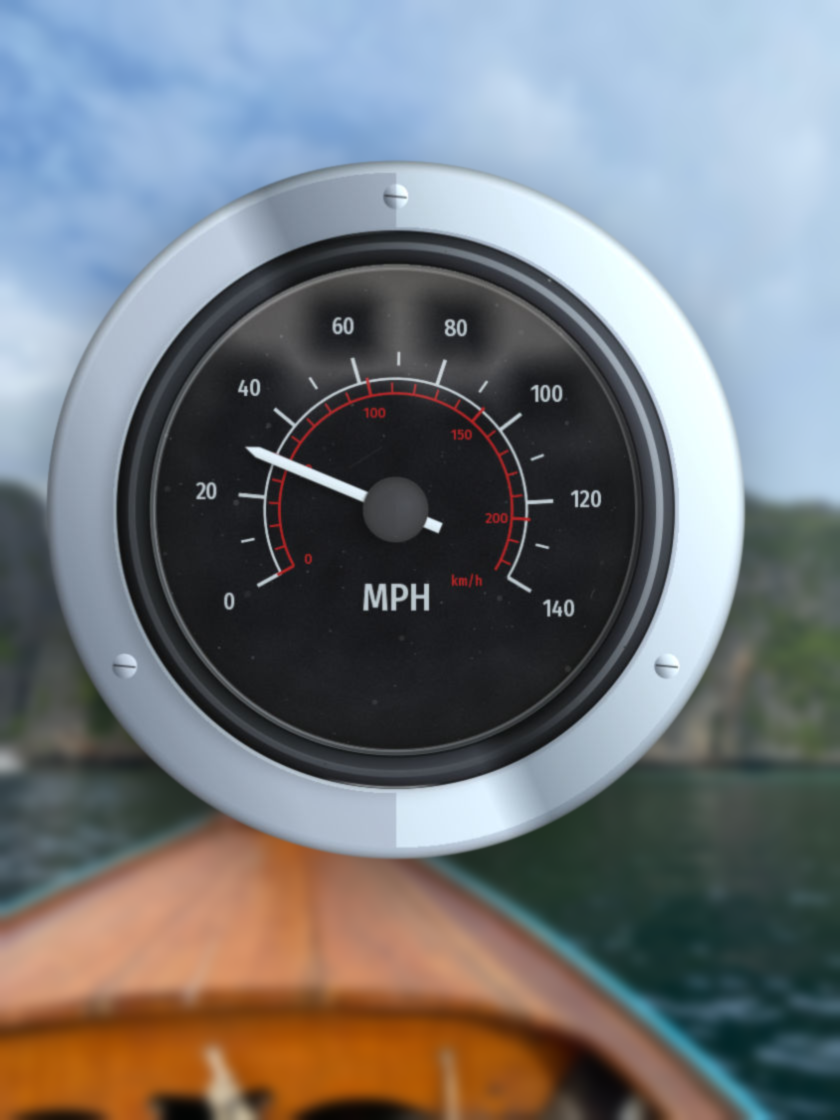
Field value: 30; mph
